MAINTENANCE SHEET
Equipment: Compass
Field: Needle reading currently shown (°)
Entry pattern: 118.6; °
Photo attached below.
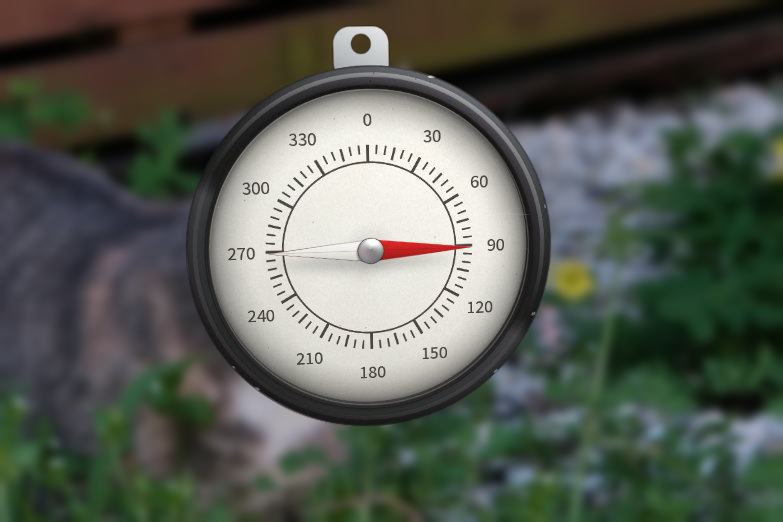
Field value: 90; °
